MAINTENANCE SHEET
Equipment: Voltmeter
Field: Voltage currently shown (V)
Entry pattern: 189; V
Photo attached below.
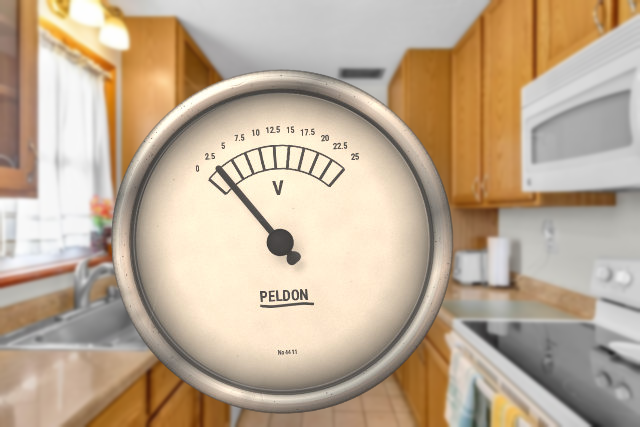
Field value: 2.5; V
